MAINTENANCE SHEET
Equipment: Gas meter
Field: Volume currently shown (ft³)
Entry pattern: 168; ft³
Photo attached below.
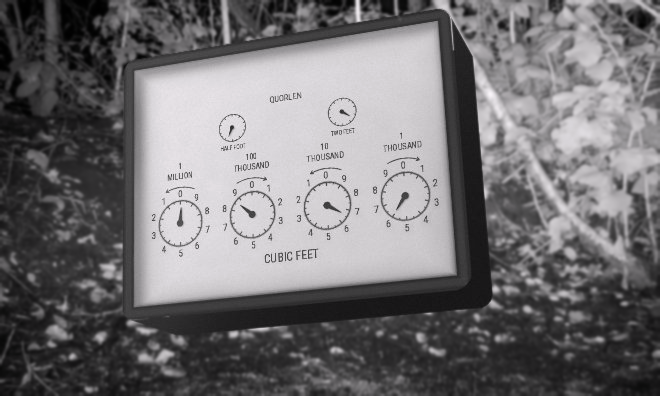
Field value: 986600; ft³
